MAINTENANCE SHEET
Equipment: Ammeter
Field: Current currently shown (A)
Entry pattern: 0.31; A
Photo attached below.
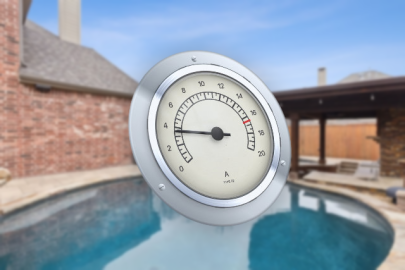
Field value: 3.5; A
